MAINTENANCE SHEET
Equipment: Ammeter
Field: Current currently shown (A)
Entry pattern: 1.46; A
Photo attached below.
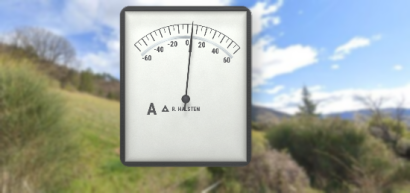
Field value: 5; A
